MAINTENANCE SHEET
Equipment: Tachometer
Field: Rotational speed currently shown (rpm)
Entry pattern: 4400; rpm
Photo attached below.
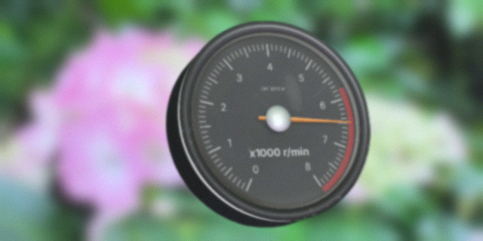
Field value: 6500; rpm
